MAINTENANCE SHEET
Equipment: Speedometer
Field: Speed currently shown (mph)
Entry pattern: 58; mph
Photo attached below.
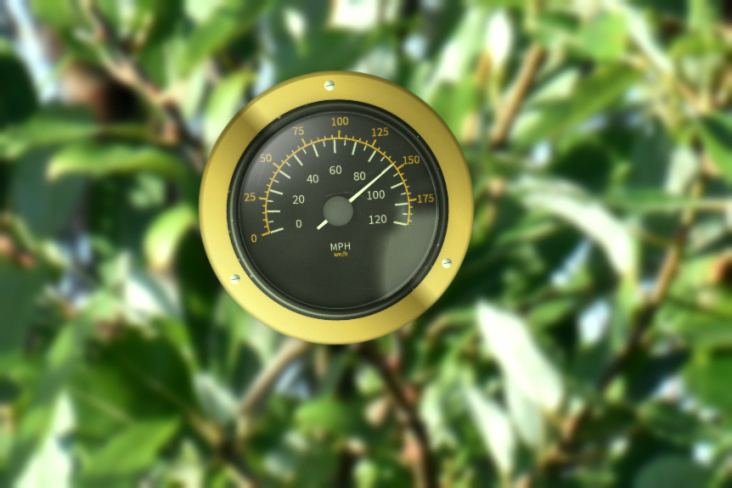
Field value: 90; mph
